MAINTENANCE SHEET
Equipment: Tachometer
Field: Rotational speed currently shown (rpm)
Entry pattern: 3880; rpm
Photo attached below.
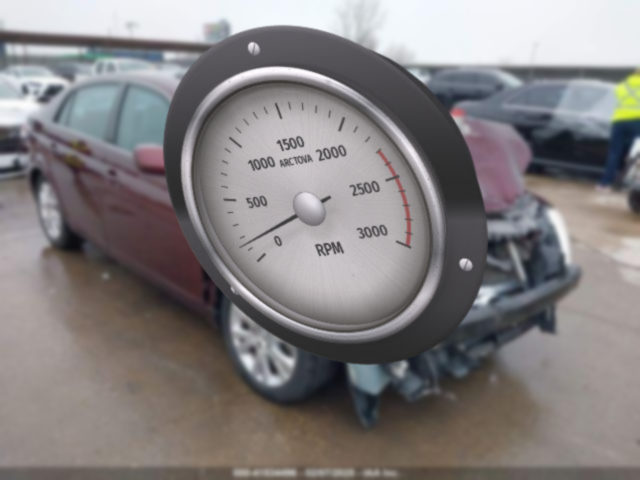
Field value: 150; rpm
